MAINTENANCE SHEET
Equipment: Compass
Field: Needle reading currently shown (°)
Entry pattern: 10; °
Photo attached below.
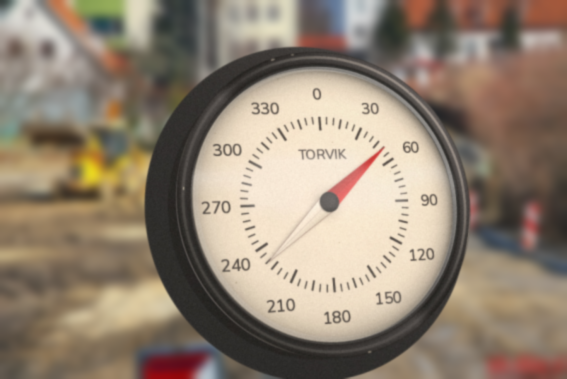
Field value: 50; °
